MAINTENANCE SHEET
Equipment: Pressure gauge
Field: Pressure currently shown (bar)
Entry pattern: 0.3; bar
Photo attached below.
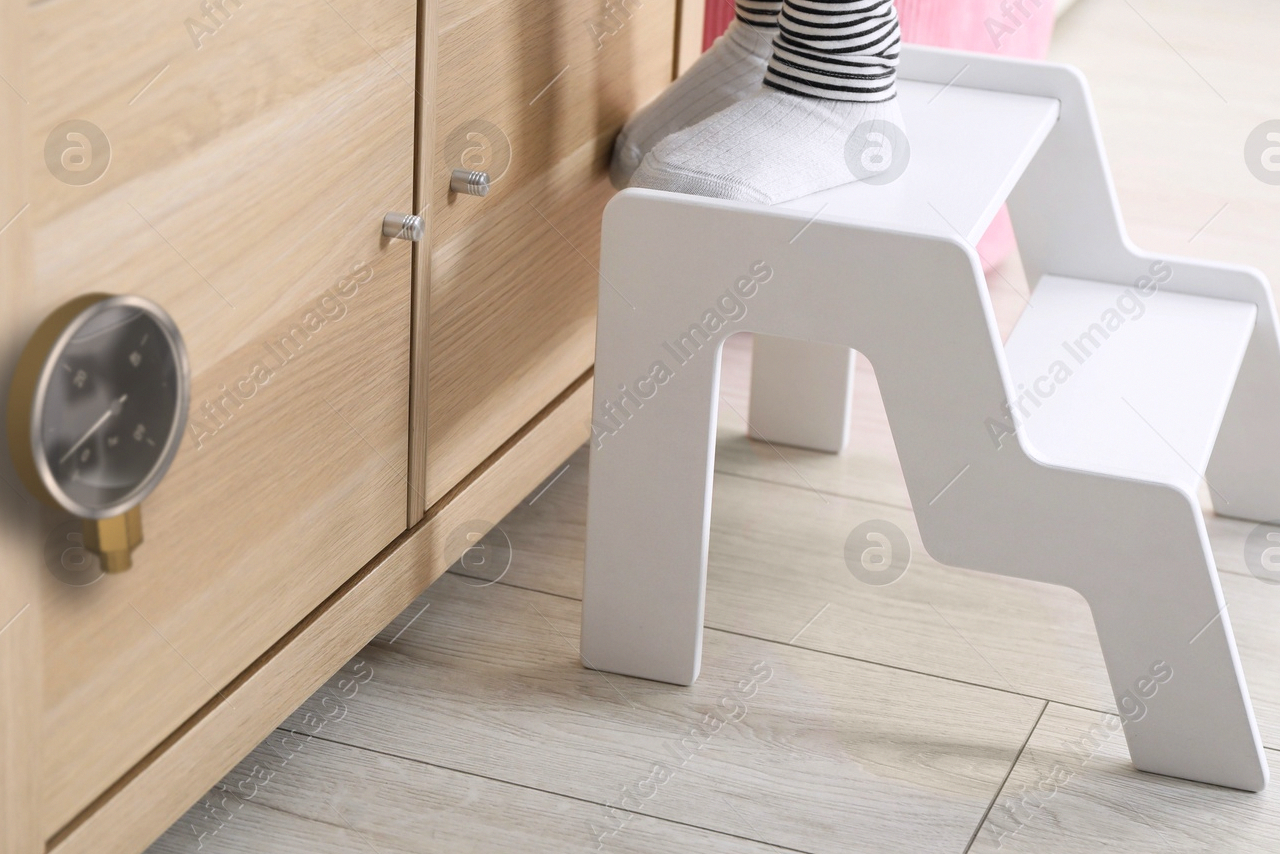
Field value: 5; bar
